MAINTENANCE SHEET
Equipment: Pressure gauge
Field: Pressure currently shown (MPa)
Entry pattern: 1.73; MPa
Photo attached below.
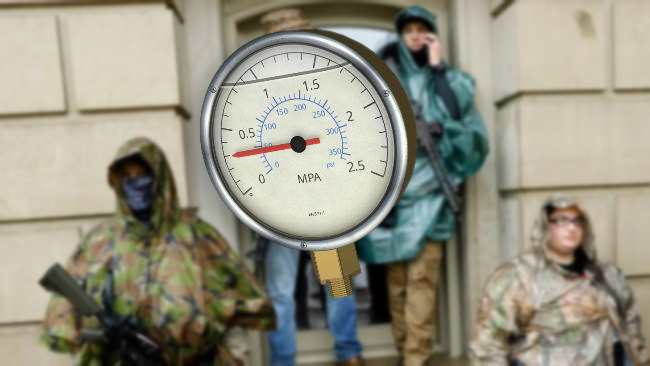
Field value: 0.3; MPa
